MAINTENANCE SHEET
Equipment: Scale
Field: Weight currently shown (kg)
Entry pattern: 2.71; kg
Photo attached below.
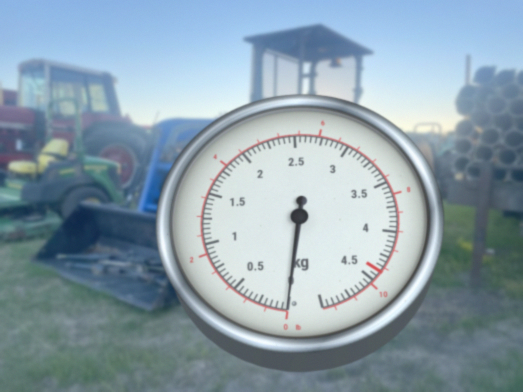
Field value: 0; kg
